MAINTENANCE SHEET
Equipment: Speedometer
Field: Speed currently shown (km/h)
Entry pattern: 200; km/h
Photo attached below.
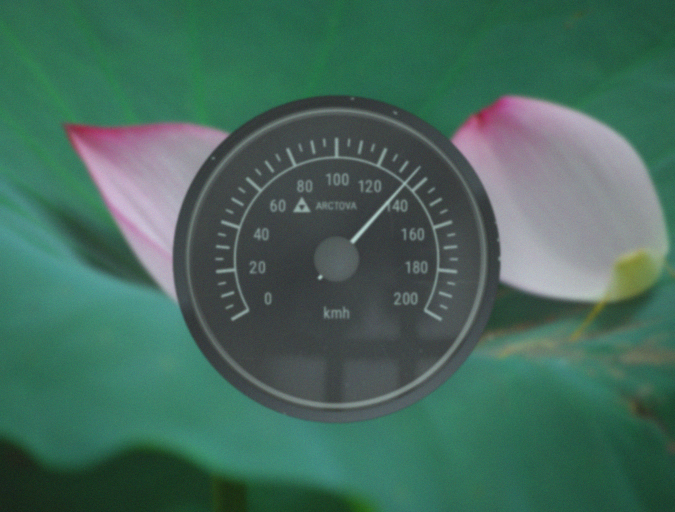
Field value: 135; km/h
